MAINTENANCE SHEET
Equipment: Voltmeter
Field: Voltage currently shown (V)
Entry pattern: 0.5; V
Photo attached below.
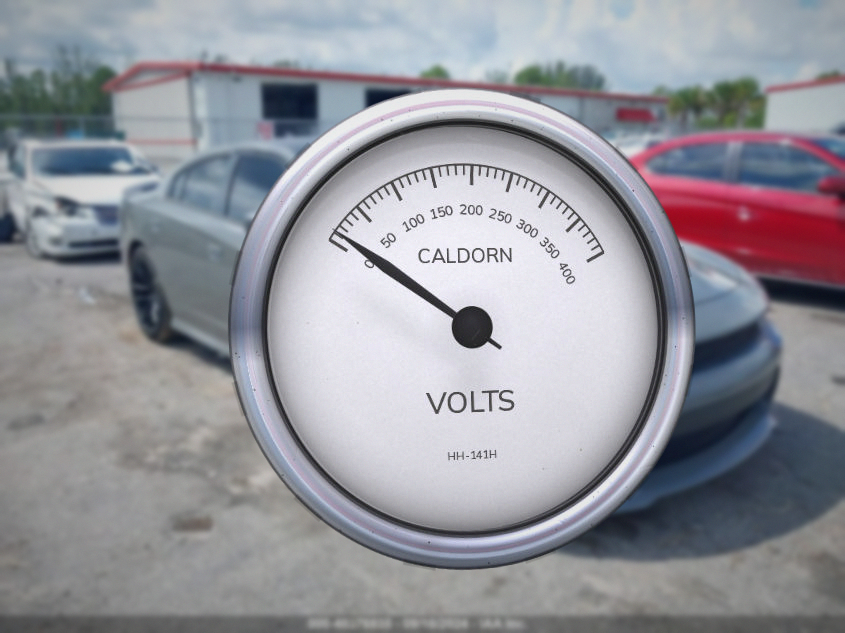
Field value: 10; V
